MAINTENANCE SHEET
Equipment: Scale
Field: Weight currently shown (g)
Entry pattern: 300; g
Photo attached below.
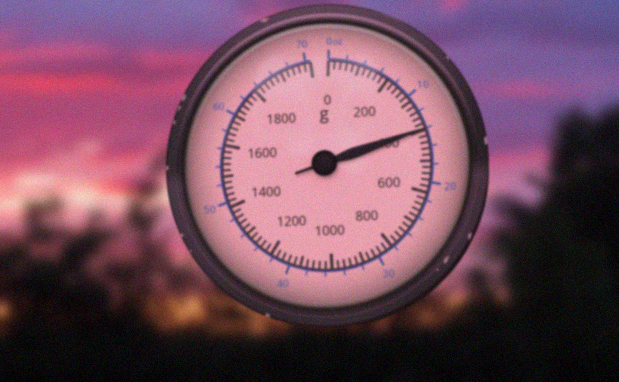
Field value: 400; g
